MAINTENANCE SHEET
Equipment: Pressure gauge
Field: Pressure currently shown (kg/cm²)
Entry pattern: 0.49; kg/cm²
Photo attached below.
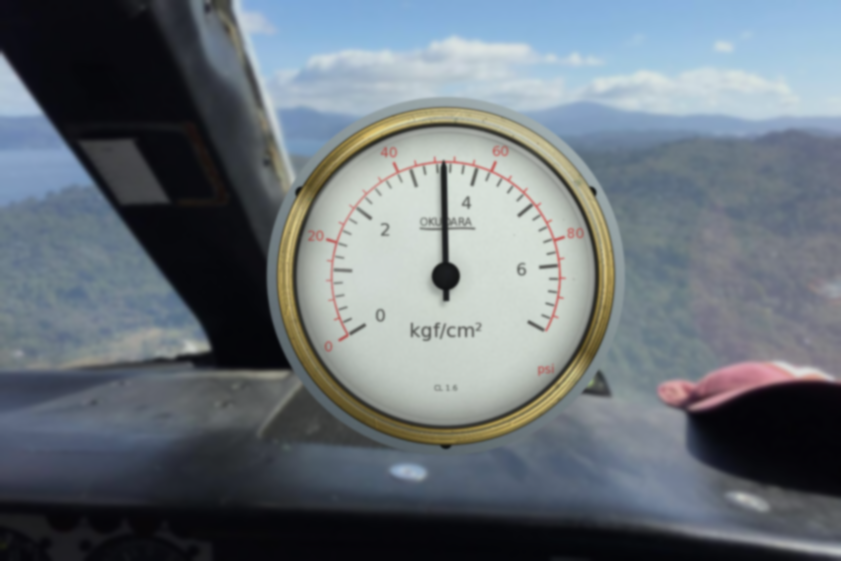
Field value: 3.5; kg/cm²
